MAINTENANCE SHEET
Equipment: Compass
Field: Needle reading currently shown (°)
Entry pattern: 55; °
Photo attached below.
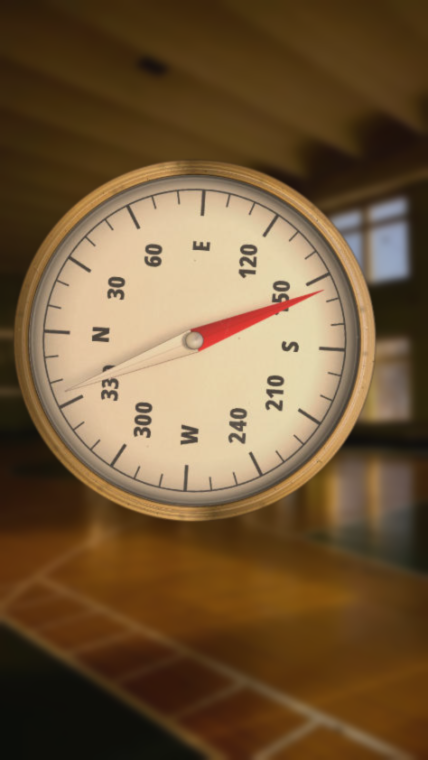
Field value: 155; °
